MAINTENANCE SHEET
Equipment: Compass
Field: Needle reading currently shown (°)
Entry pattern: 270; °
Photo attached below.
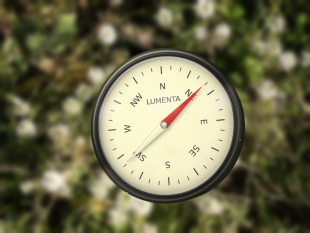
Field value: 50; °
